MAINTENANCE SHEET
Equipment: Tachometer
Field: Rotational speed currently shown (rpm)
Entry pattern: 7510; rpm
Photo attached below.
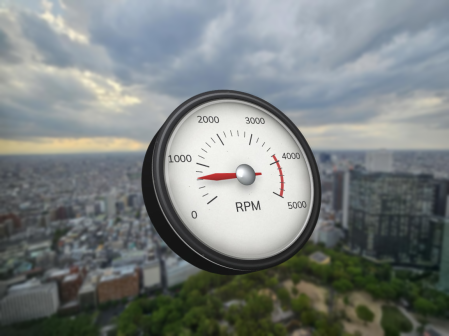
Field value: 600; rpm
